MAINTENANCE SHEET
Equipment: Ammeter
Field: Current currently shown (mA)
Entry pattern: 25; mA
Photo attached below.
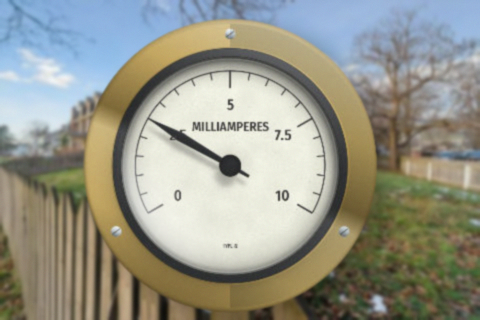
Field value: 2.5; mA
